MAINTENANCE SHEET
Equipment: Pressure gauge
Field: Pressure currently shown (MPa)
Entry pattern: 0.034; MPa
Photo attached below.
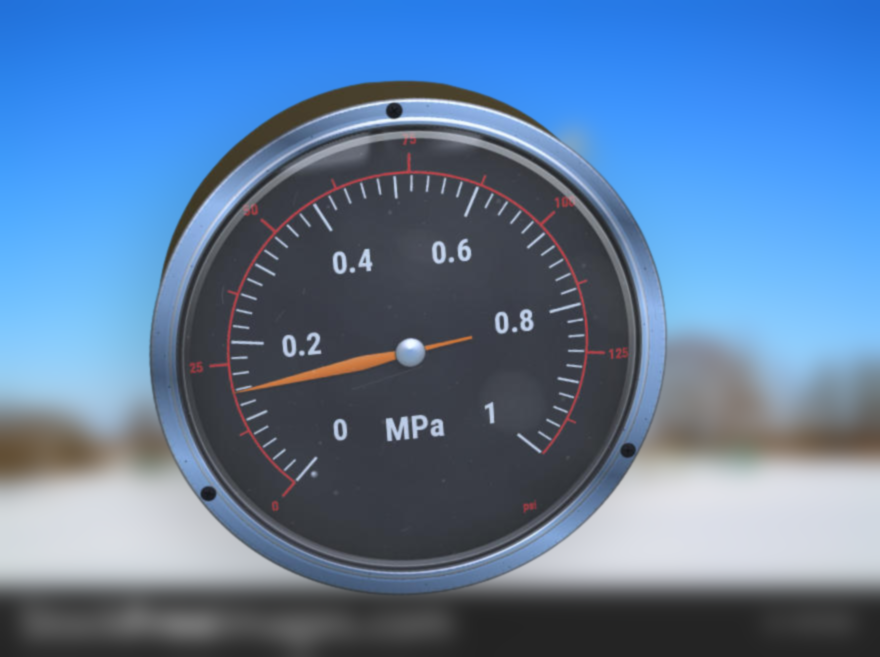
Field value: 0.14; MPa
